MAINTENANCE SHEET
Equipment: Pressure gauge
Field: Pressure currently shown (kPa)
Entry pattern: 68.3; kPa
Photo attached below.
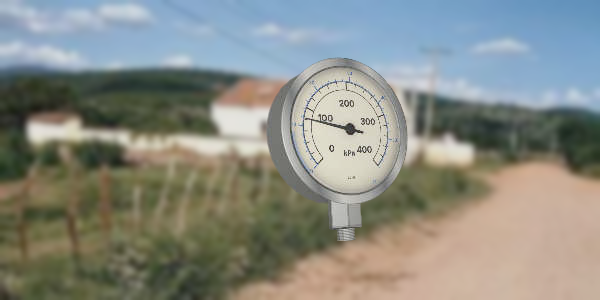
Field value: 80; kPa
